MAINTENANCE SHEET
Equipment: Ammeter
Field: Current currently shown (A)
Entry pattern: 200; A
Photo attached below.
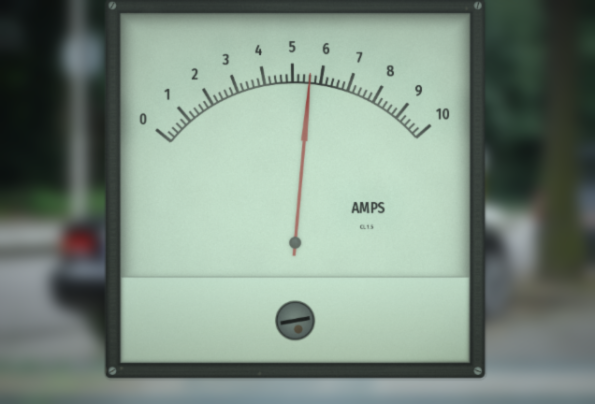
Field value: 5.6; A
